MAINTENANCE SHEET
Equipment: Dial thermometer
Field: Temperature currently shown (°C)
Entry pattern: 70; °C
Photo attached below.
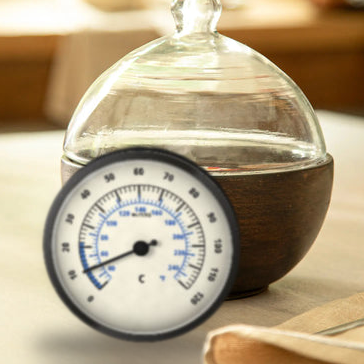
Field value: 10; °C
